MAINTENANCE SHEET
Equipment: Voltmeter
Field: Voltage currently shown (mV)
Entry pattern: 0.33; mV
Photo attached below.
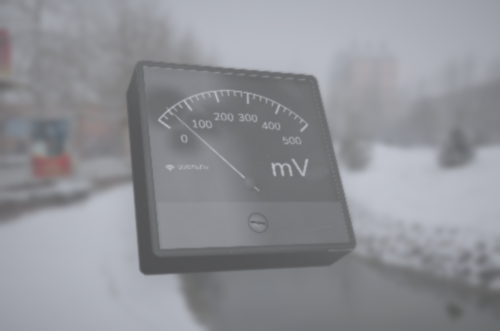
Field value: 40; mV
